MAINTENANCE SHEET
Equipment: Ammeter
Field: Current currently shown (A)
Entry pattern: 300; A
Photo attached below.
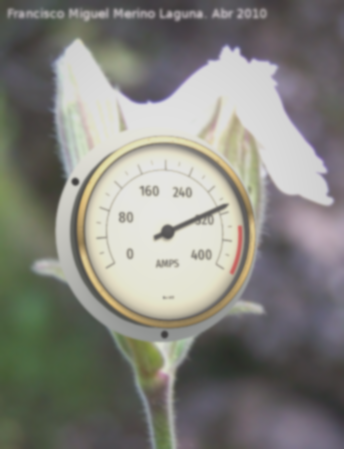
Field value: 310; A
